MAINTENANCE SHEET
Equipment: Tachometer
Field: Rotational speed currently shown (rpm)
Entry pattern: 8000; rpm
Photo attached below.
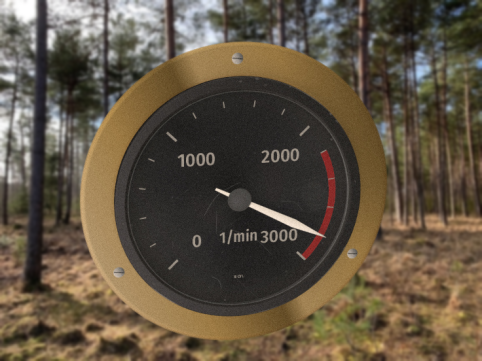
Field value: 2800; rpm
